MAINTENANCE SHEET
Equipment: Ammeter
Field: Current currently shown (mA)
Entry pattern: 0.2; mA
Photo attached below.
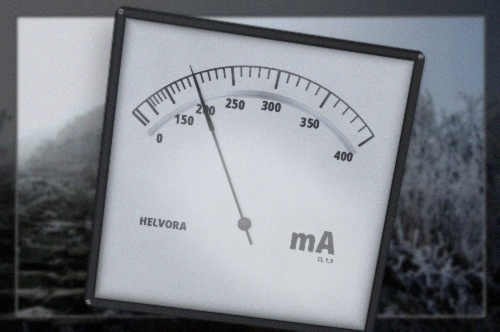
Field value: 200; mA
